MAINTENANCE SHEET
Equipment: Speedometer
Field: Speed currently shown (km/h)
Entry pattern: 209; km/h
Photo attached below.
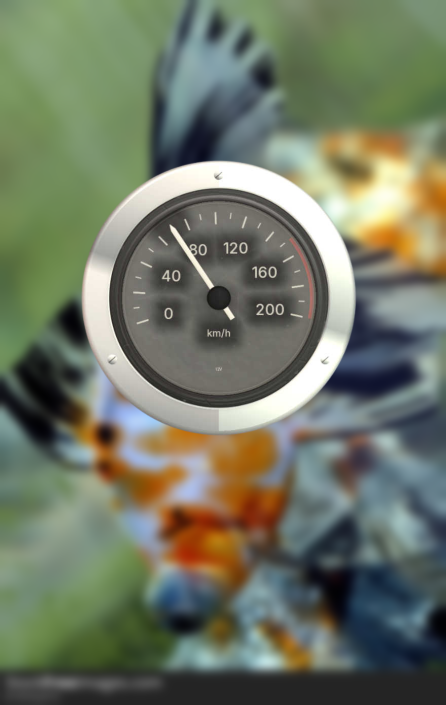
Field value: 70; km/h
